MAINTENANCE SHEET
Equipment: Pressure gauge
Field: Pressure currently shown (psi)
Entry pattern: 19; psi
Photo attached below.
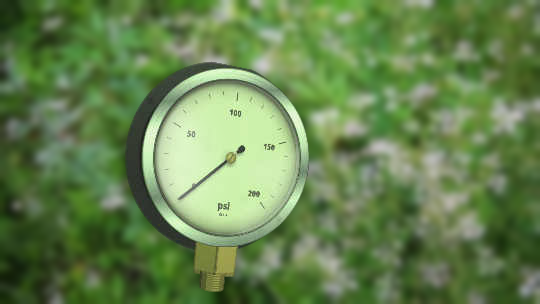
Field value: 0; psi
